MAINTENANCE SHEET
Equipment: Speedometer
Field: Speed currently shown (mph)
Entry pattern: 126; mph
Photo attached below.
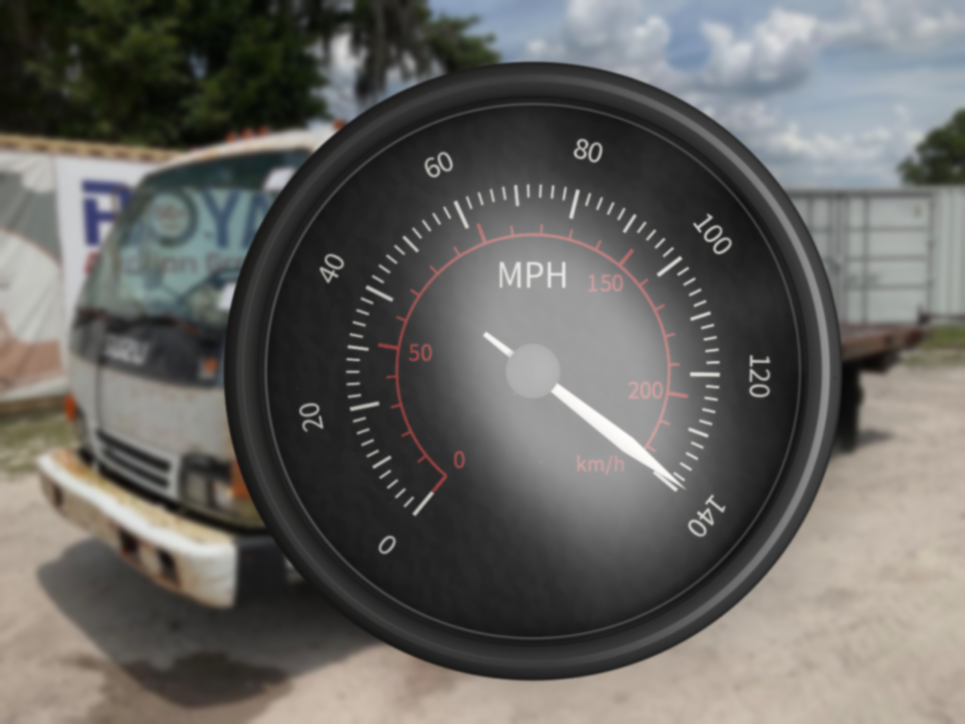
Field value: 139; mph
